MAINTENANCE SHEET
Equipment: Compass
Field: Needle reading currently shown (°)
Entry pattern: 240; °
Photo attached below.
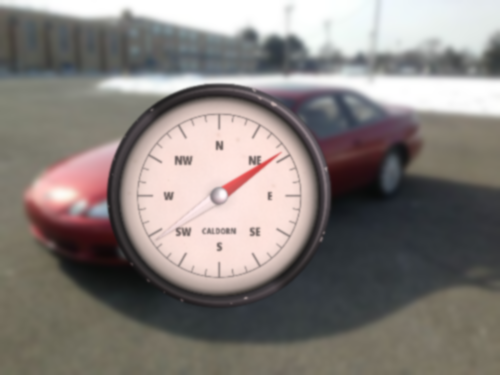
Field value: 55; °
